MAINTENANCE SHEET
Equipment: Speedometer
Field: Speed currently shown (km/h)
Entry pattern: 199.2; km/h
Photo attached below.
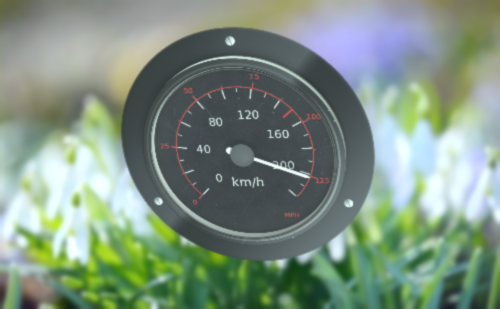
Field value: 200; km/h
